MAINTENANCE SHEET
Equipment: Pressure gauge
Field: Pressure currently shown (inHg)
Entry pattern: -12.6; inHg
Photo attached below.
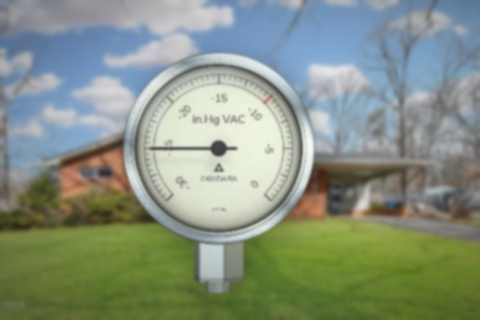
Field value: -25; inHg
